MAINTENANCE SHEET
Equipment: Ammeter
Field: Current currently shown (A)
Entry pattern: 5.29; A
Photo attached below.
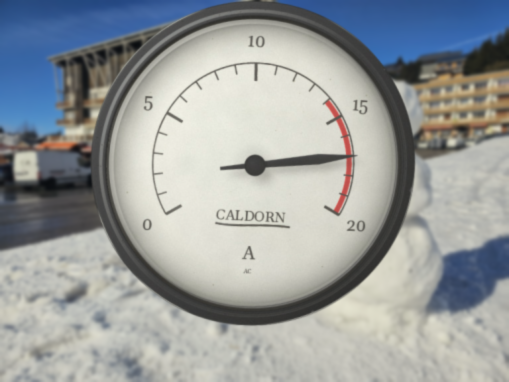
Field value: 17; A
